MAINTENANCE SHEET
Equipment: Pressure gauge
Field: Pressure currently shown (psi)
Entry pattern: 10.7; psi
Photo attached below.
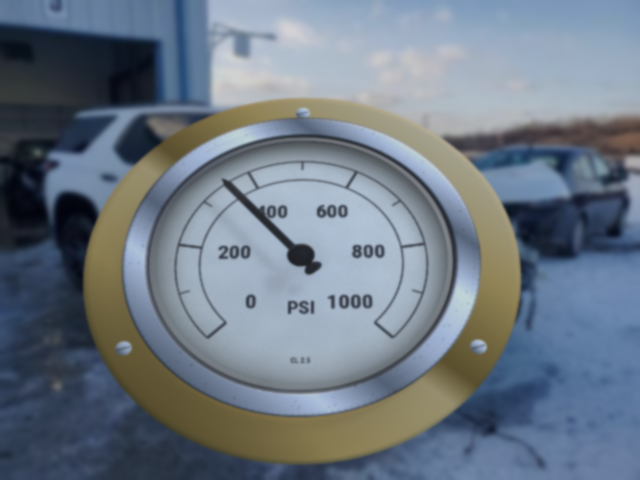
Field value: 350; psi
